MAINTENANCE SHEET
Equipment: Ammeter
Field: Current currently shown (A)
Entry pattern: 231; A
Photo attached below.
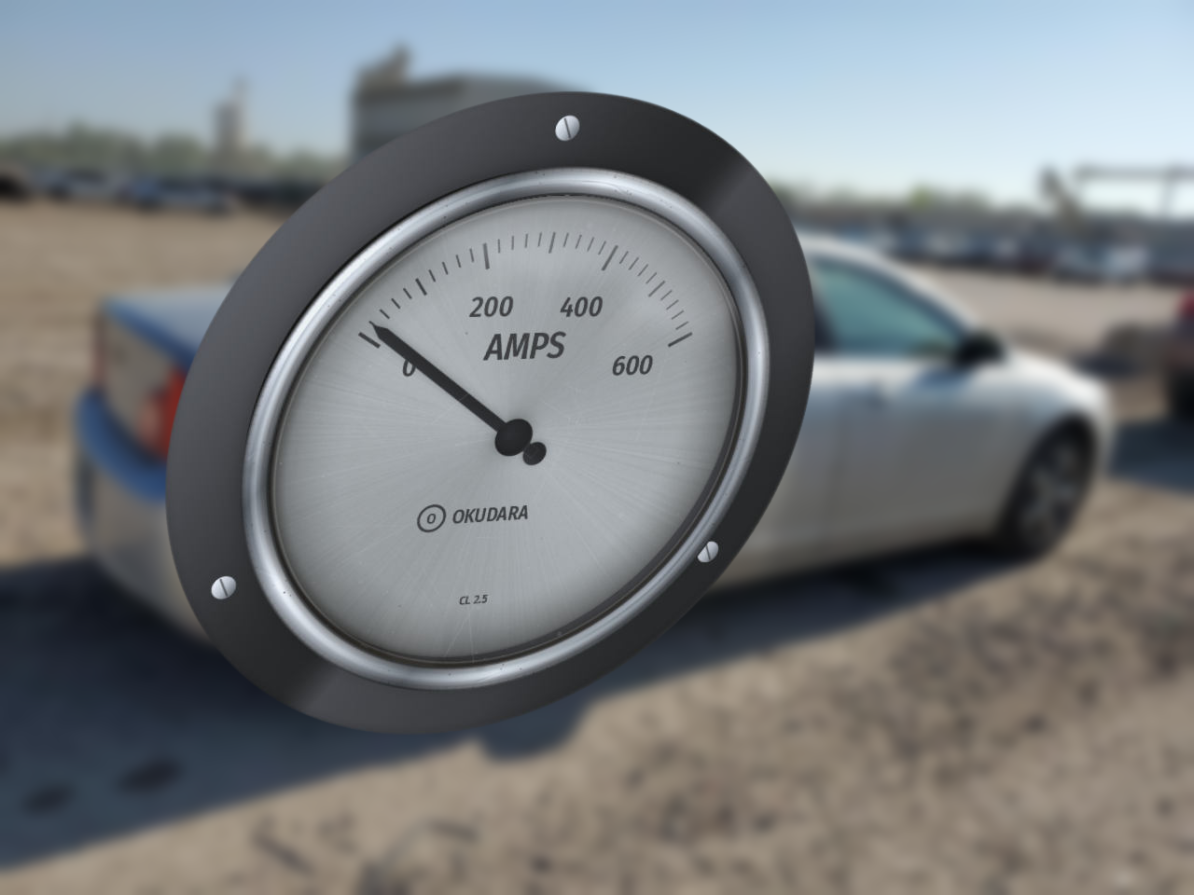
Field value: 20; A
